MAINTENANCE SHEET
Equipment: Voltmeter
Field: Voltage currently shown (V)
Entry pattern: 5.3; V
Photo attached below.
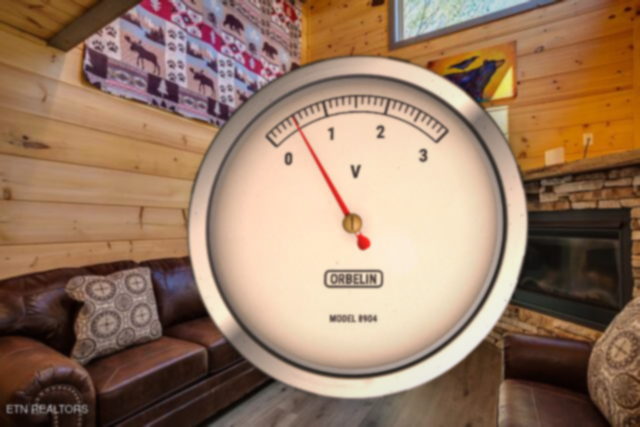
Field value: 0.5; V
